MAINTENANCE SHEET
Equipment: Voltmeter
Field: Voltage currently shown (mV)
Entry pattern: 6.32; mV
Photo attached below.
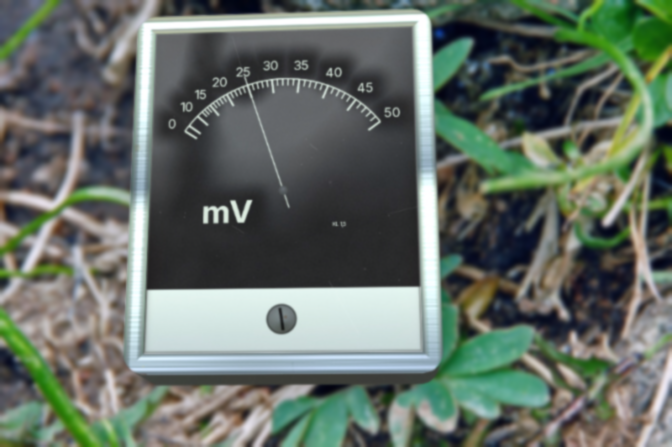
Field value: 25; mV
